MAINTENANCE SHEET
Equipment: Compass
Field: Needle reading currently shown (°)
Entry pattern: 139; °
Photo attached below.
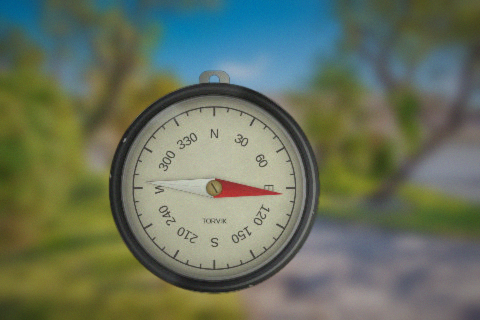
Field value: 95; °
